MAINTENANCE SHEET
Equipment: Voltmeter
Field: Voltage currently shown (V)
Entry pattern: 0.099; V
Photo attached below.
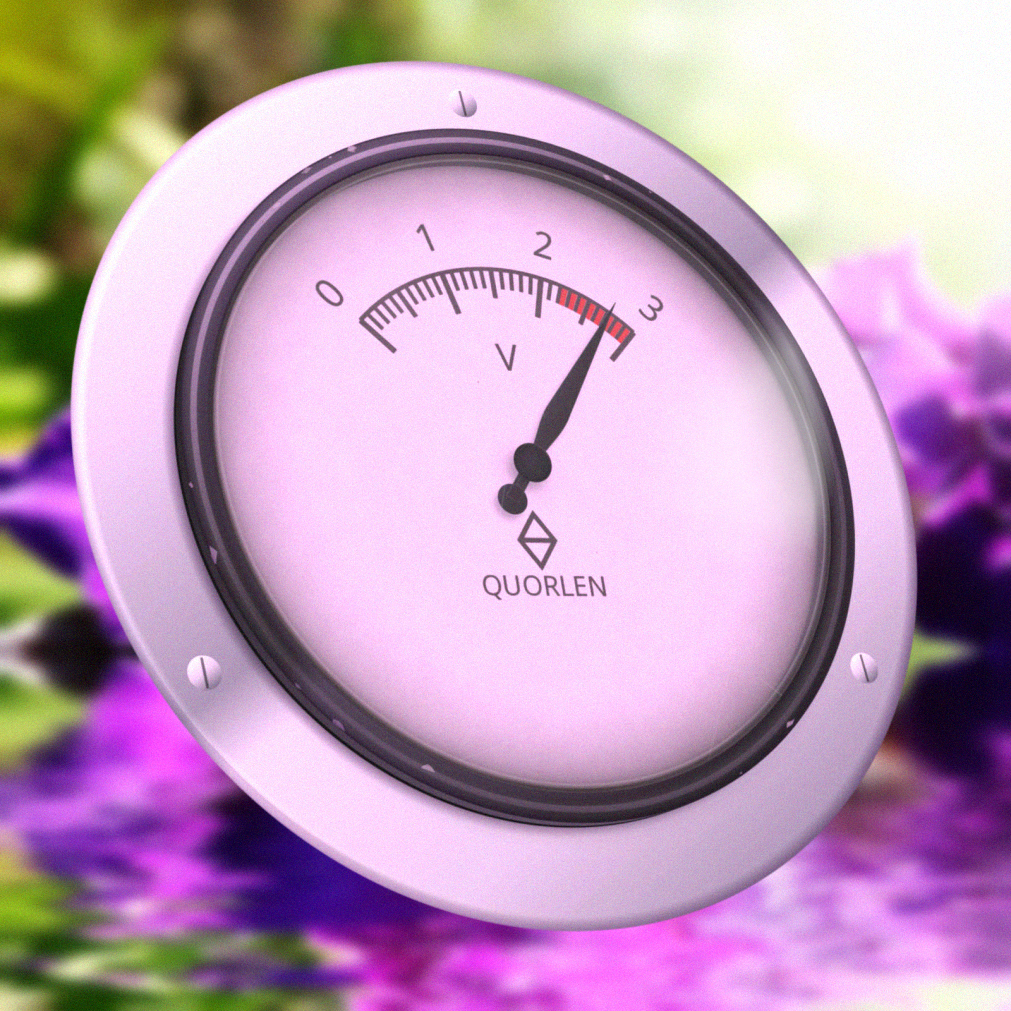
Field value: 2.7; V
